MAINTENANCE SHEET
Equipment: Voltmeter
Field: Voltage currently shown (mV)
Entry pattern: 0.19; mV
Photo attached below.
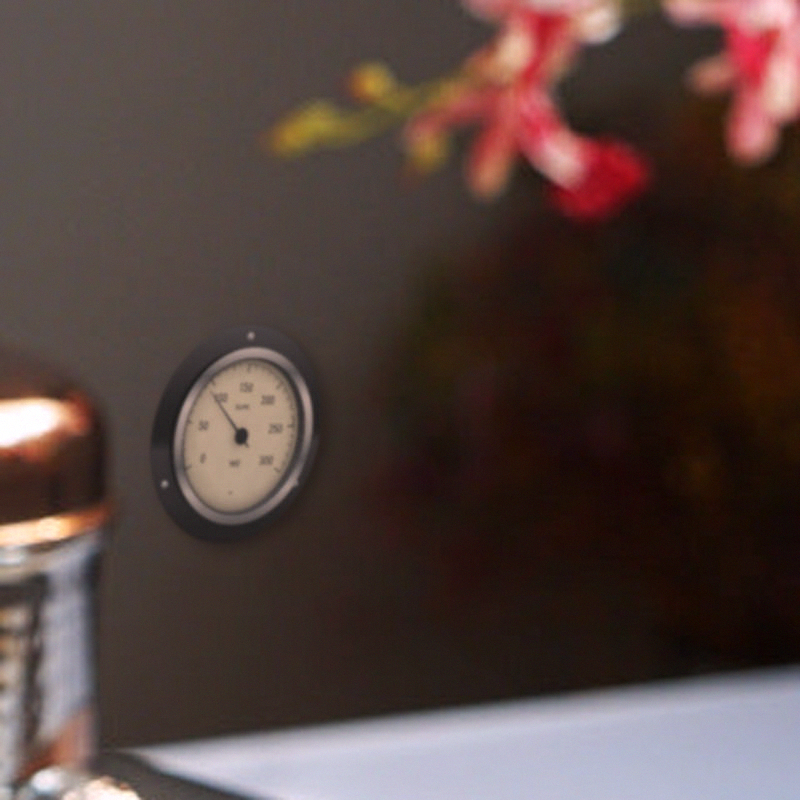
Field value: 90; mV
